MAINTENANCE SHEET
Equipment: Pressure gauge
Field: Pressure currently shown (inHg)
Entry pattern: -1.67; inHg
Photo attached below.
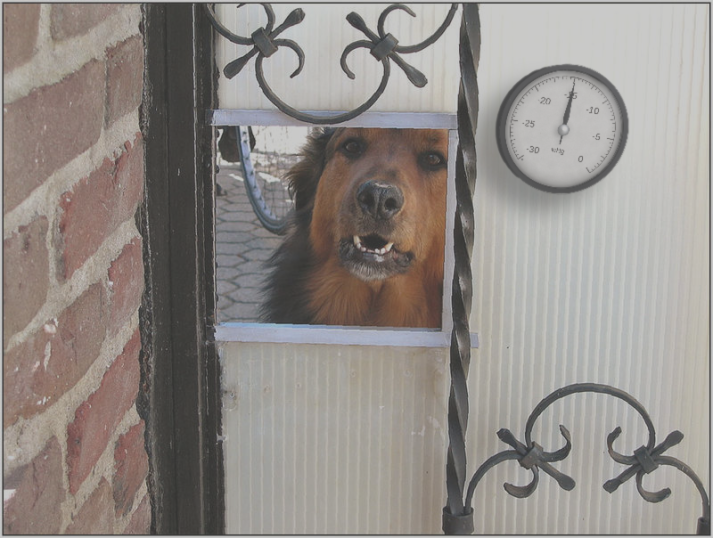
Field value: -15; inHg
